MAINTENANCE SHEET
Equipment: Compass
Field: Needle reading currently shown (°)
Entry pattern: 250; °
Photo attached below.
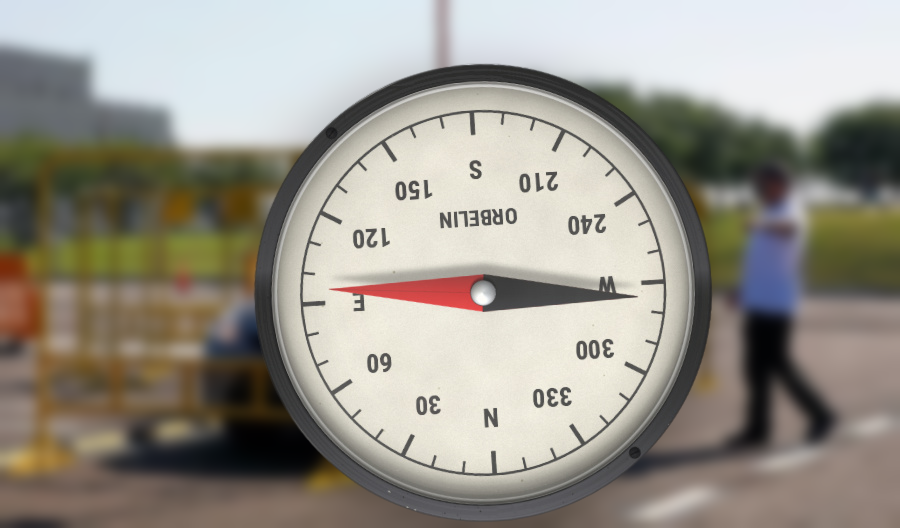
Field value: 95; °
